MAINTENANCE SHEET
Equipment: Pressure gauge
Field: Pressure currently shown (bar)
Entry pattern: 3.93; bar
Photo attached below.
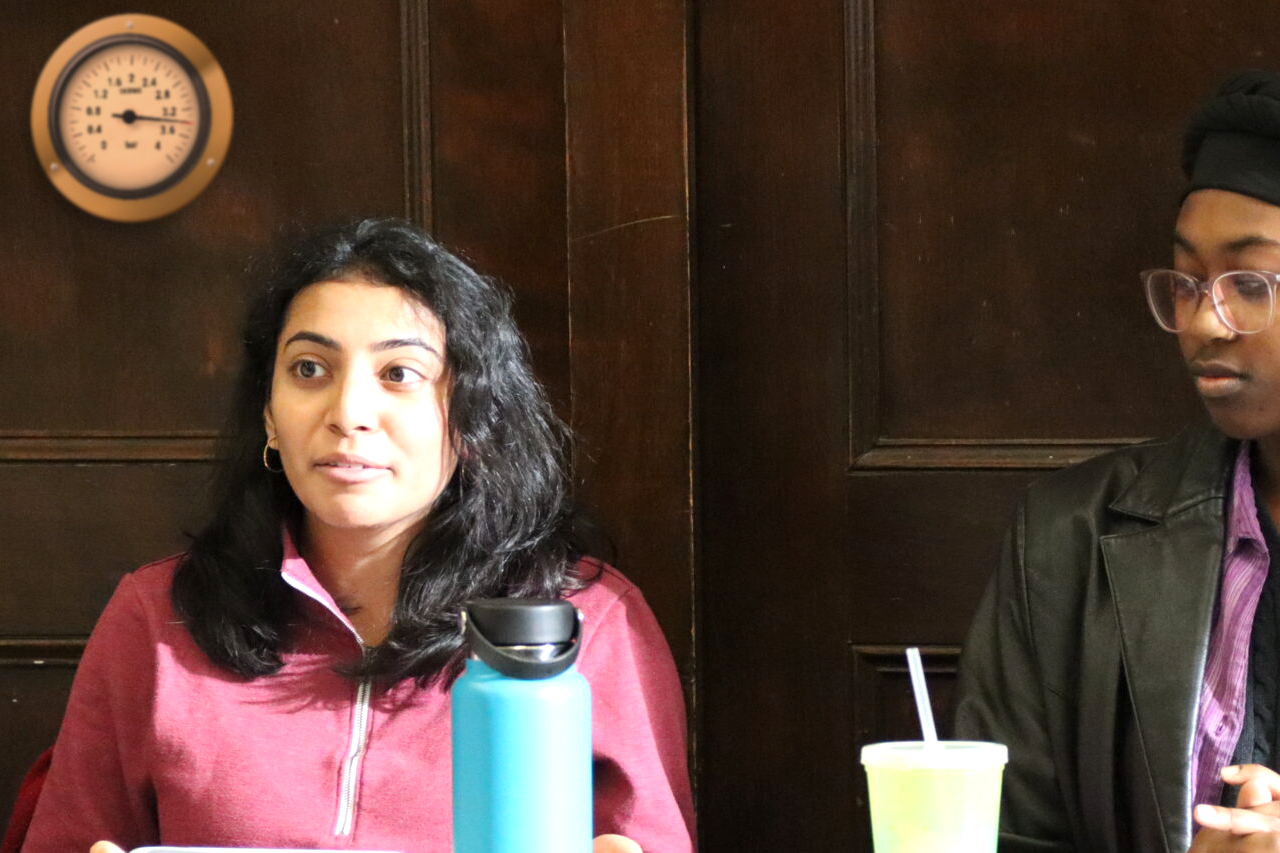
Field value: 3.4; bar
